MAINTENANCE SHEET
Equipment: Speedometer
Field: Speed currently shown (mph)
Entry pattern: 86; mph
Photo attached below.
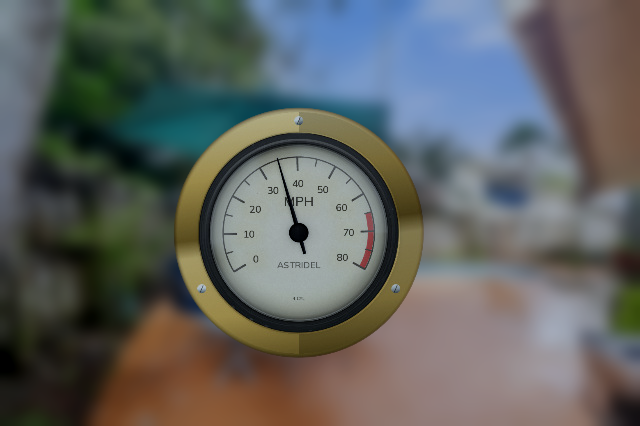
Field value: 35; mph
